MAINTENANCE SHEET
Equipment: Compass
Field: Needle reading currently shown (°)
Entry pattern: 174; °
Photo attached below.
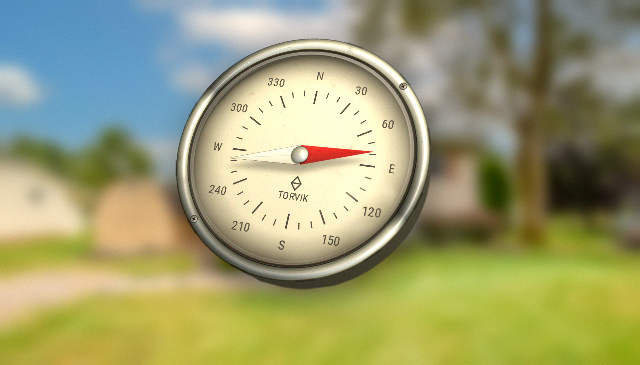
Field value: 80; °
